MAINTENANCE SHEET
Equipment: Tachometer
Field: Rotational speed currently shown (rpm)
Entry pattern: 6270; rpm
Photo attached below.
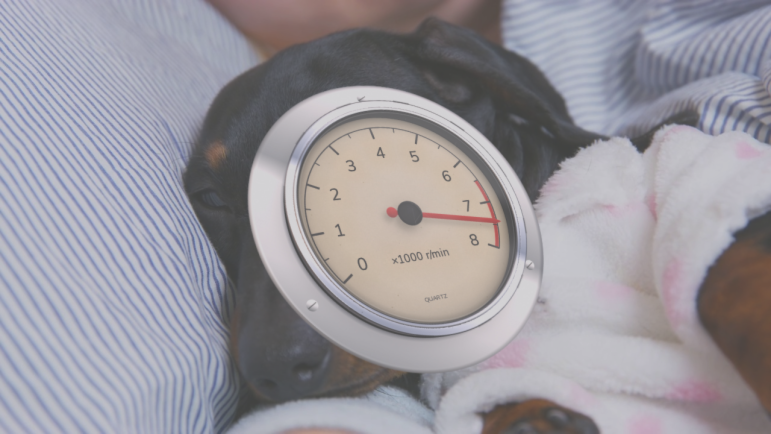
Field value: 7500; rpm
